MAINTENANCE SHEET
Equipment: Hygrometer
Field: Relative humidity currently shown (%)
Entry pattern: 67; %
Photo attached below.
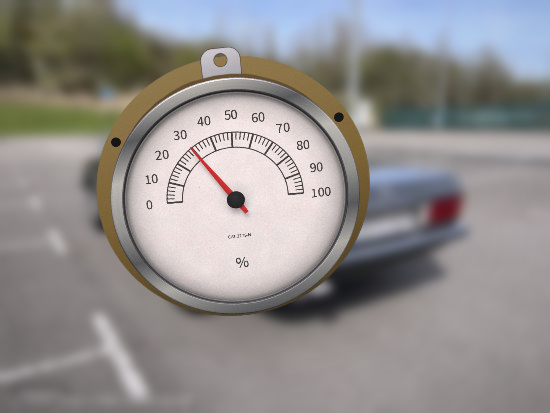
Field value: 30; %
